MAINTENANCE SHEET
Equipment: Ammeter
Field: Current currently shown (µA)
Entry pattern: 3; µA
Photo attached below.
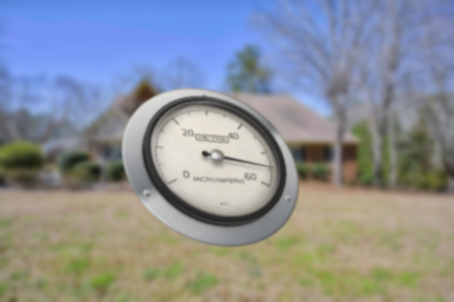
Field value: 55; µA
